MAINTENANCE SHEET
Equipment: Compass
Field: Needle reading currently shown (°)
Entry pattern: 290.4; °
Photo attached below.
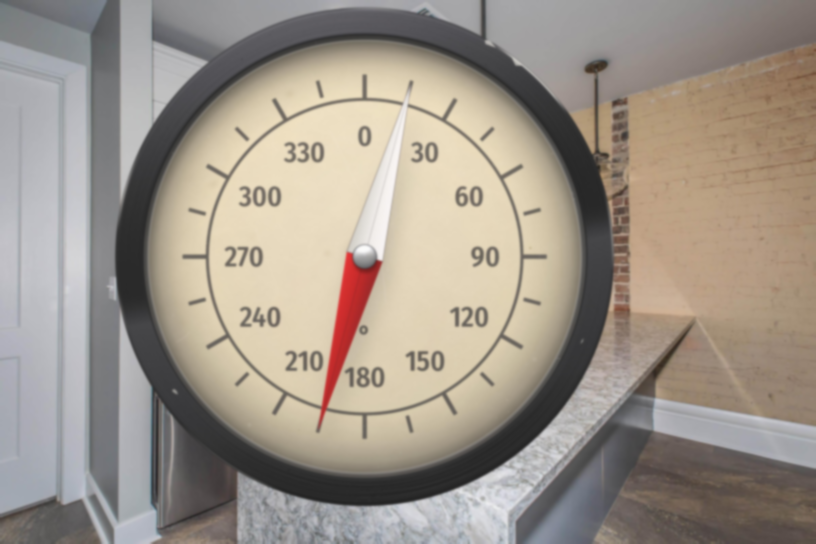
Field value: 195; °
